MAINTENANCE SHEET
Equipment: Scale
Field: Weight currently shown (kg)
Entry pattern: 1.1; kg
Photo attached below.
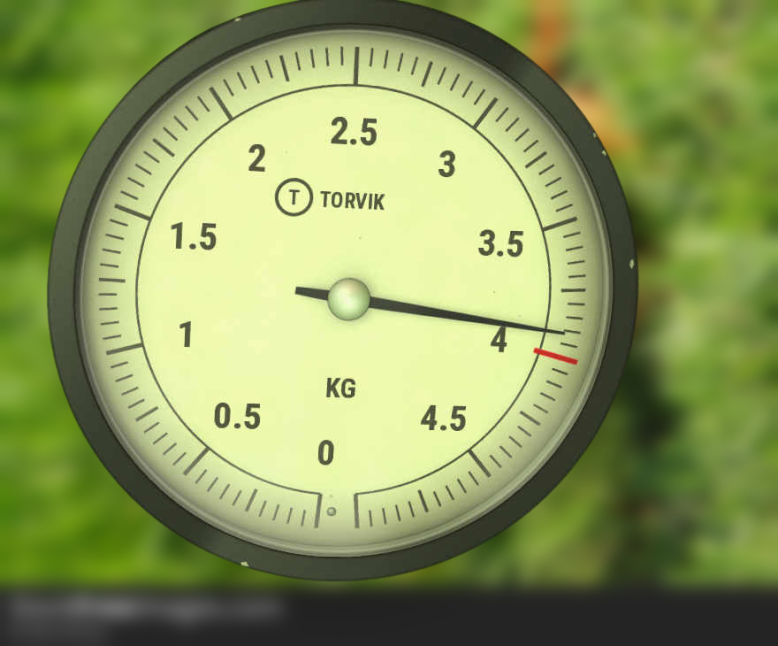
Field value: 3.9; kg
